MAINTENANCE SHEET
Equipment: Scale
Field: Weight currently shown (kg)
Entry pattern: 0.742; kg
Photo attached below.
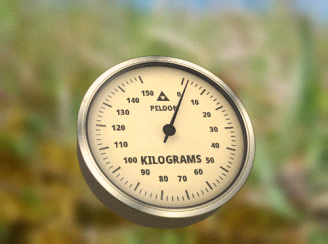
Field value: 2; kg
